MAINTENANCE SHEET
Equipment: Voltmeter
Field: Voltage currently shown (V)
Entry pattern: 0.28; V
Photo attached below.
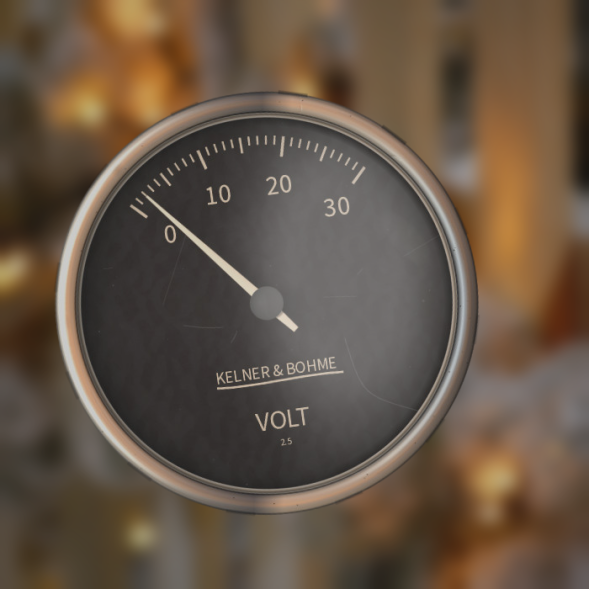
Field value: 2; V
